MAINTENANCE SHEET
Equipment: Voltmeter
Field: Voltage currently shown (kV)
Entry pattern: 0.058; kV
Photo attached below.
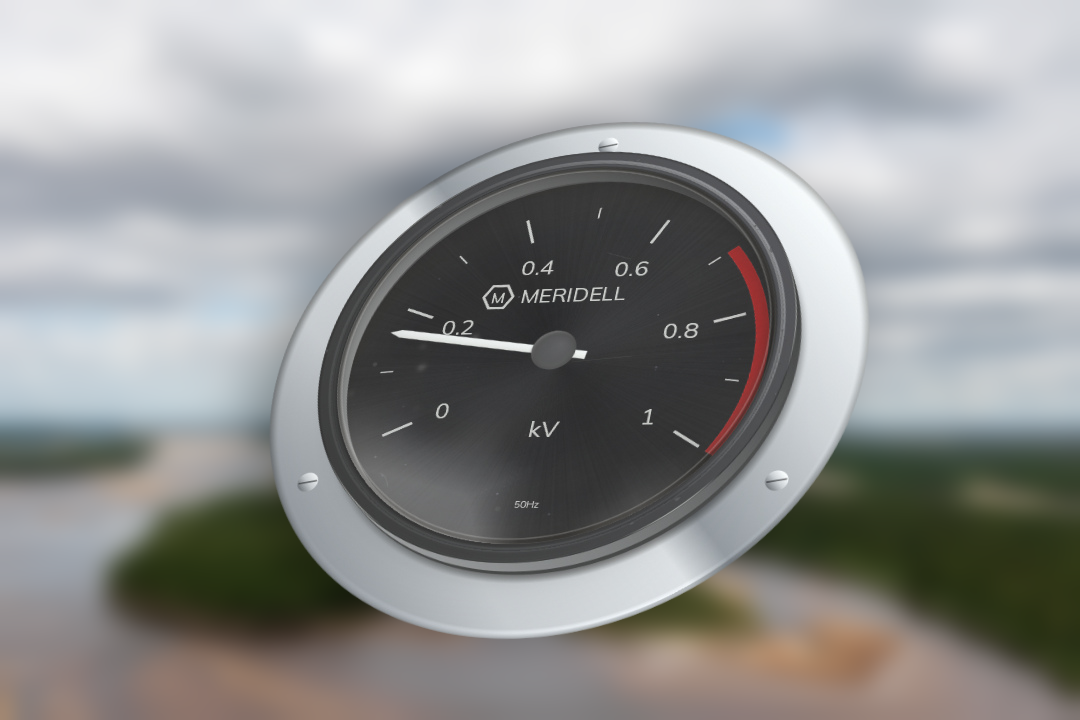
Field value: 0.15; kV
